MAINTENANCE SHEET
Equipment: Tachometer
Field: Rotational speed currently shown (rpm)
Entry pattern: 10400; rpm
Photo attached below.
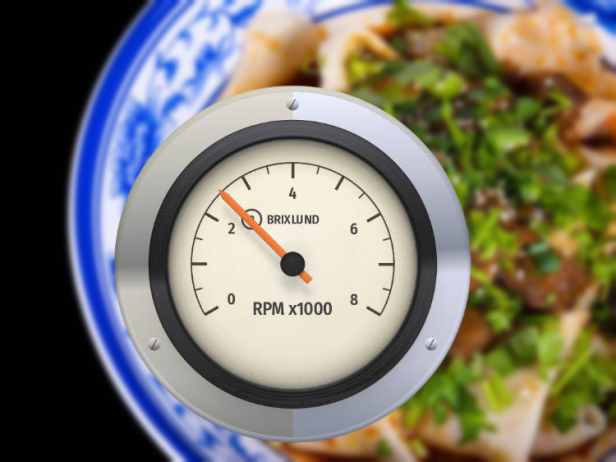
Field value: 2500; rpm
